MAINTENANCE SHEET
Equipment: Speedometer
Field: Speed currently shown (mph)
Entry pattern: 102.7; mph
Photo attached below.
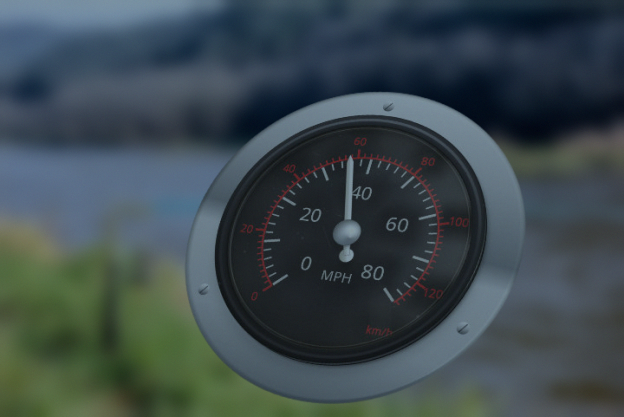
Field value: 36; mph
